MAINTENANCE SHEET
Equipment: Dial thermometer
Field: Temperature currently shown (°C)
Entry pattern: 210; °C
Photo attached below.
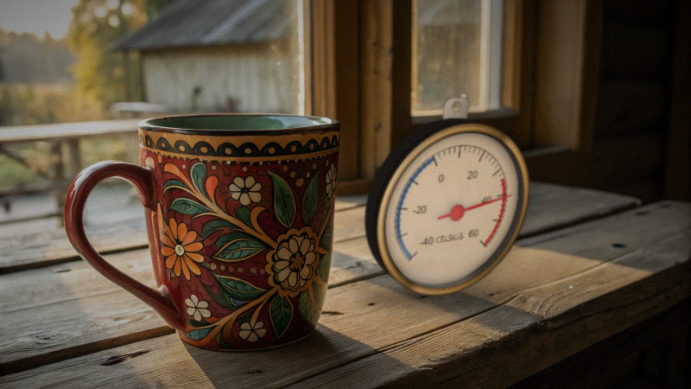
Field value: 40; °C
